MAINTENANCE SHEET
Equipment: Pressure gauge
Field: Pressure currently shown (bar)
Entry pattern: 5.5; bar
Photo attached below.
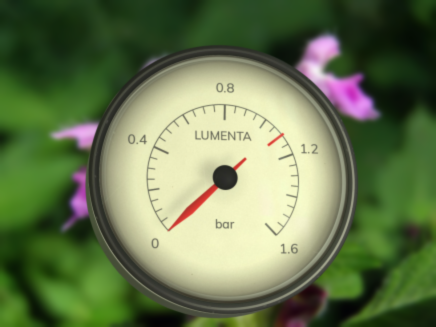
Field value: 0; bar
